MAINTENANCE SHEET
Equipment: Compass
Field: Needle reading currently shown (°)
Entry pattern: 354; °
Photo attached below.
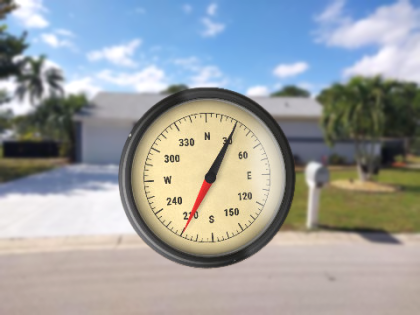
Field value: 210; °
